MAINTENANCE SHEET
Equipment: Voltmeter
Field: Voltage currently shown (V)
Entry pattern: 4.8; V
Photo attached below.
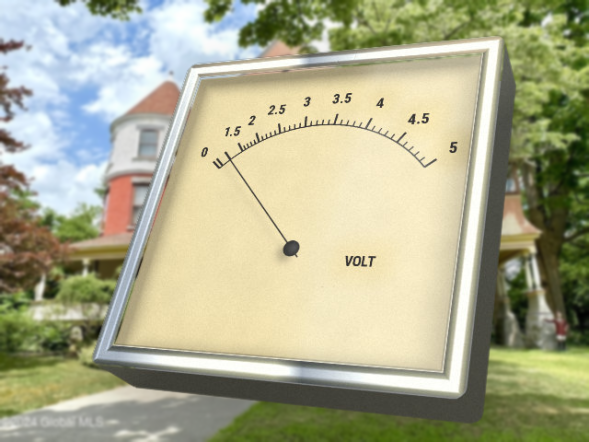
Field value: 1; V
